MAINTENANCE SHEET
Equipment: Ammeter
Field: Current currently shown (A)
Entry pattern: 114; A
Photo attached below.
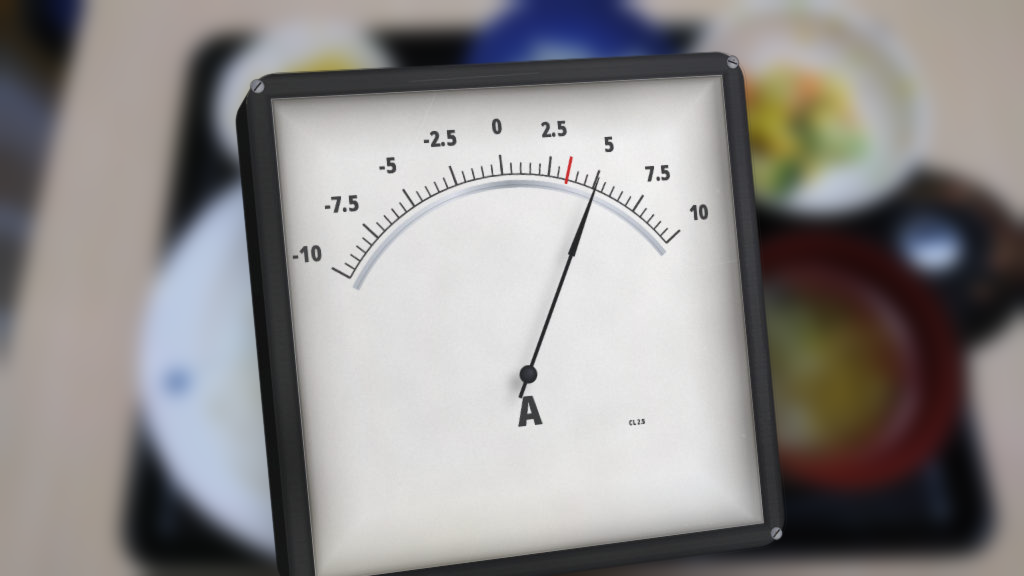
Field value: 5; A
